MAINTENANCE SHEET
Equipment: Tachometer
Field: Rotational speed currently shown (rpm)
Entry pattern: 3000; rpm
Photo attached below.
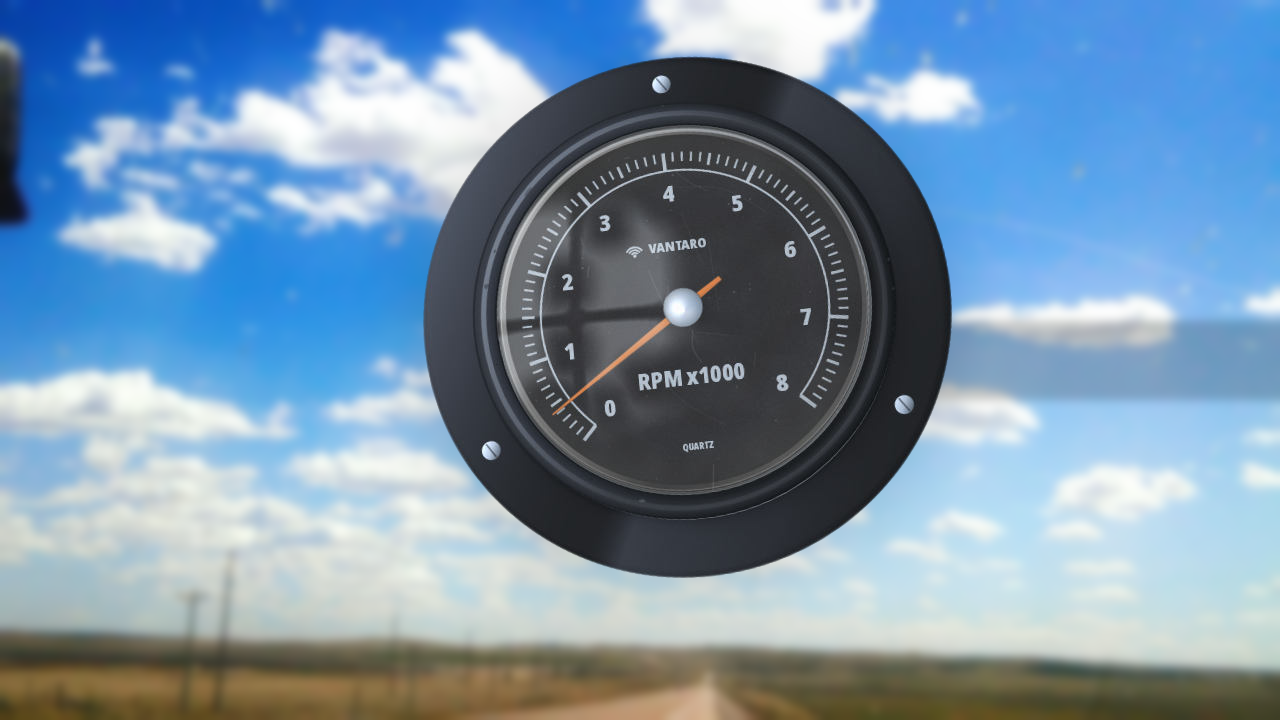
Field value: 400; rpm
